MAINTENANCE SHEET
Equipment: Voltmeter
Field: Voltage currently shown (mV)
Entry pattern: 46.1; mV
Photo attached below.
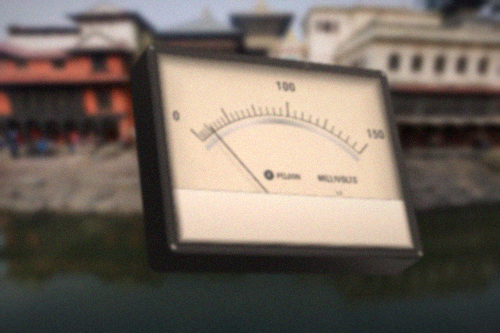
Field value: 25; mV
